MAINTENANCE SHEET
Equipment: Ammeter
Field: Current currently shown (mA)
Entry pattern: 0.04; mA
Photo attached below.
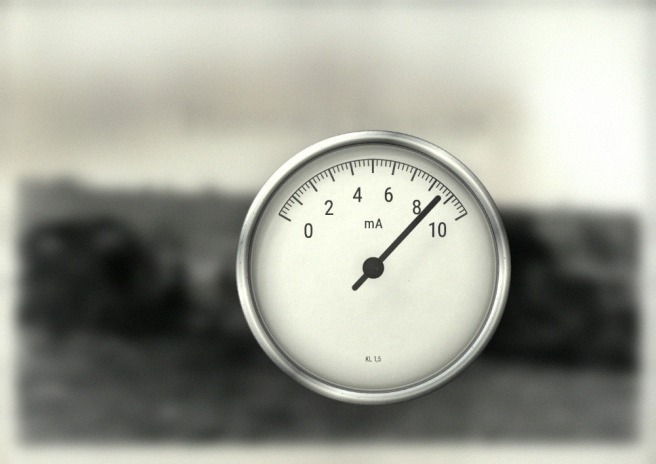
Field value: 8.6; mA
